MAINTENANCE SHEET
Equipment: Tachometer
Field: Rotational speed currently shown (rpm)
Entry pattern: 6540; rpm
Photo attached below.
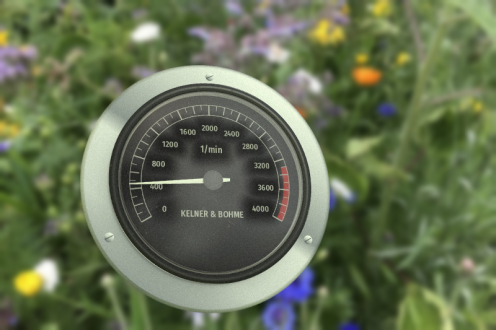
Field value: 450; rpm
